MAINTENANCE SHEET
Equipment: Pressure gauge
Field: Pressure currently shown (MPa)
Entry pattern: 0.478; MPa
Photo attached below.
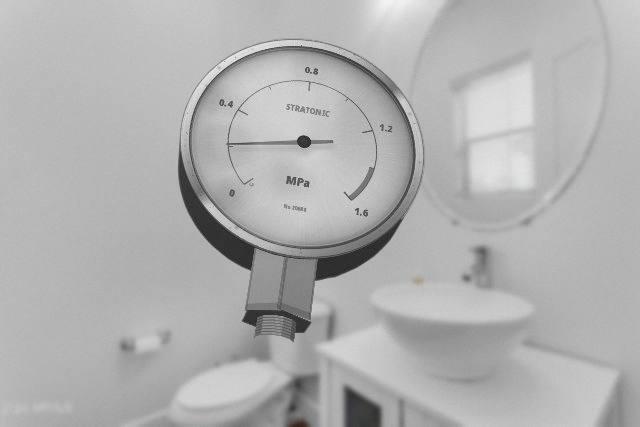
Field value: 0.2; MPa
